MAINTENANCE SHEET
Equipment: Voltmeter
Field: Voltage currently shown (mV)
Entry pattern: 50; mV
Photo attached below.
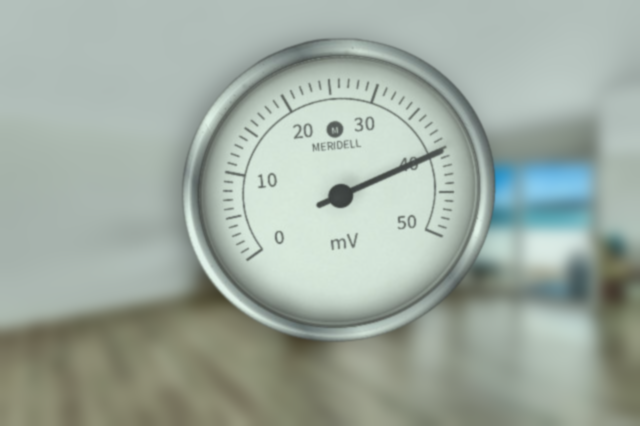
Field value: 40; mV
